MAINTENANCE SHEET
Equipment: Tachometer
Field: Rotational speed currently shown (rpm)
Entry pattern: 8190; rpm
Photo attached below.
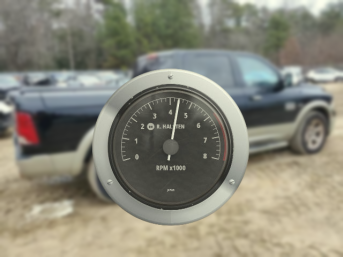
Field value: 4400; rpm
